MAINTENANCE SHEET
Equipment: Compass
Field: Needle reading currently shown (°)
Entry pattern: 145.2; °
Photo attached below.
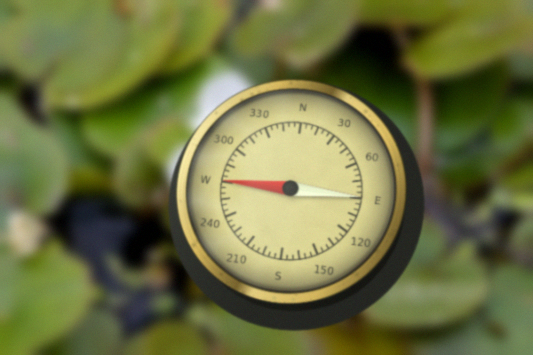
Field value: 270; °
